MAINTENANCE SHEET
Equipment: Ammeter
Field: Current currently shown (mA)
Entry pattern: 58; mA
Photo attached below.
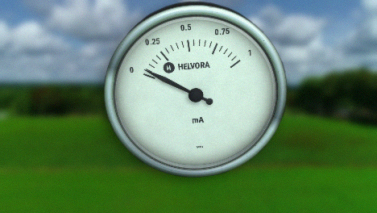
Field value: 0.05; mA
